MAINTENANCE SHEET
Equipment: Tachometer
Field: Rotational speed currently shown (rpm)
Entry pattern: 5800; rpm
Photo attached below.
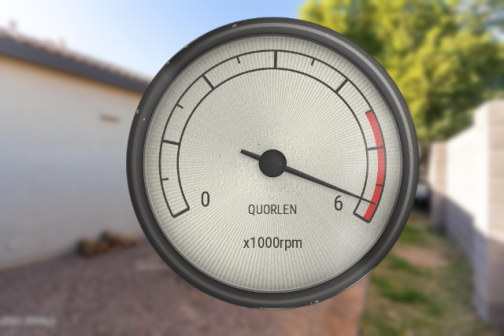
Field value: 5750; rpm
